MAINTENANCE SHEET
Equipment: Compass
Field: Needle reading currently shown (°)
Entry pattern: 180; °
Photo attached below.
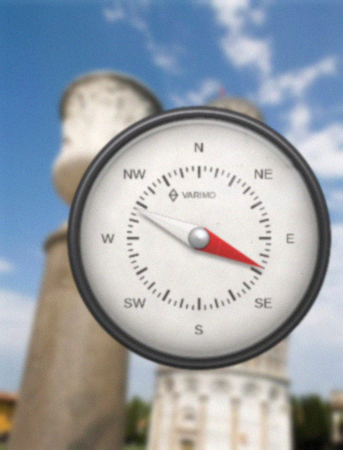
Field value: 115; °
